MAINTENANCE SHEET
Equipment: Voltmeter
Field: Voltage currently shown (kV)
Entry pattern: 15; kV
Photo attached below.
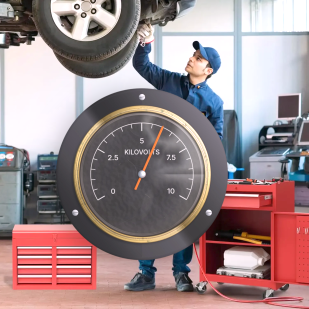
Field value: 6; kV
